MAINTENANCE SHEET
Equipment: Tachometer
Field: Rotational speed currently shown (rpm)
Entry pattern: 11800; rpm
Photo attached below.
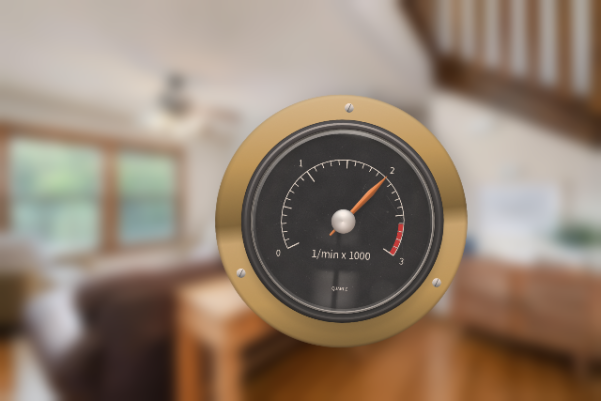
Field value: 2000; rpm
